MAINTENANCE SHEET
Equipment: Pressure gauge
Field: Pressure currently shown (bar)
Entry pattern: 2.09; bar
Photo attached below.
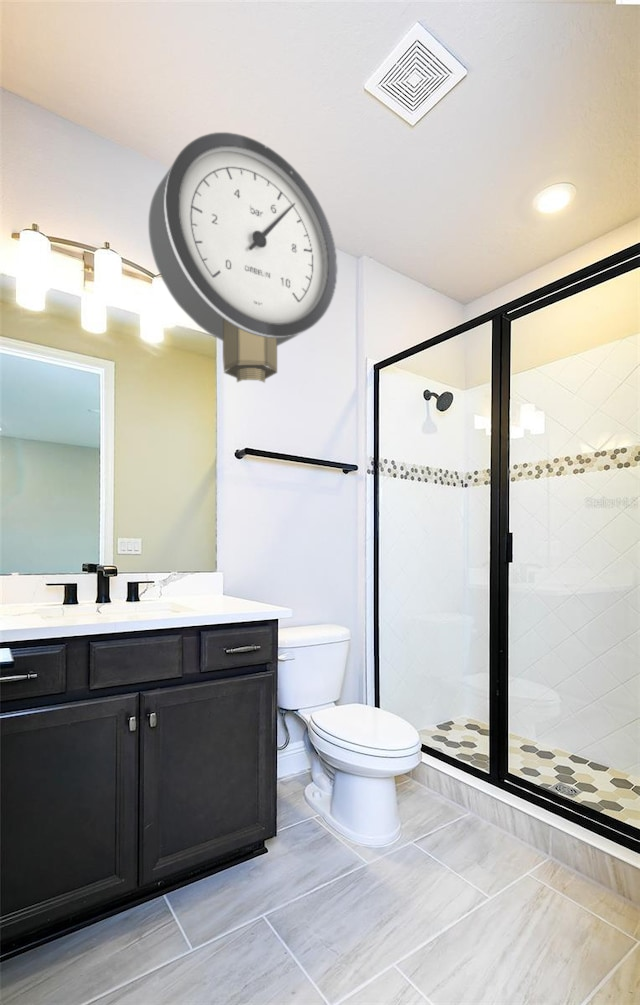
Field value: 6.5; bar
